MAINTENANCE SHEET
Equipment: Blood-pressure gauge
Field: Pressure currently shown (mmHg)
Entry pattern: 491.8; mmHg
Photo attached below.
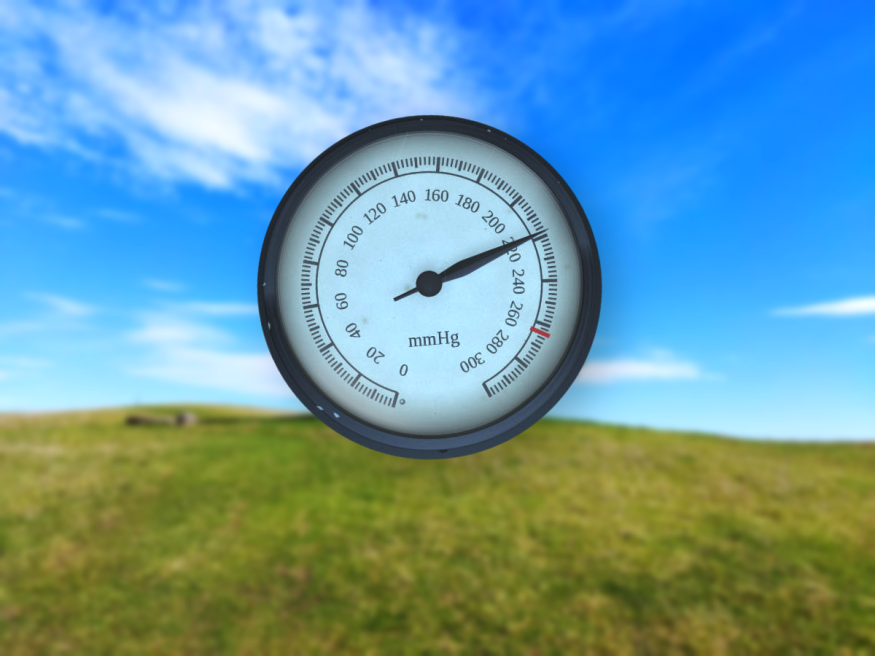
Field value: 218; mmHg
